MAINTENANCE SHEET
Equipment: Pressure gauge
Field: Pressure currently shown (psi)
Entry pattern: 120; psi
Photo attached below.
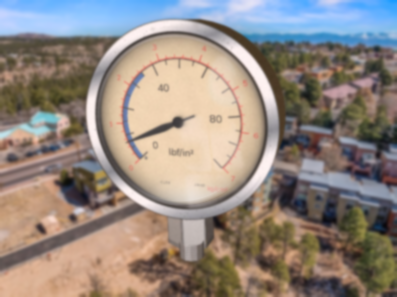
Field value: 7.5; psi
